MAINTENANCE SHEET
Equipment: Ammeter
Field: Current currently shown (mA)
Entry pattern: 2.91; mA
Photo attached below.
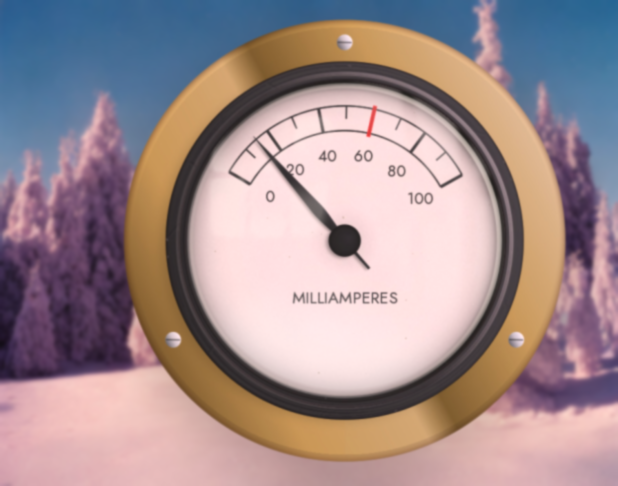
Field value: 15; mA
